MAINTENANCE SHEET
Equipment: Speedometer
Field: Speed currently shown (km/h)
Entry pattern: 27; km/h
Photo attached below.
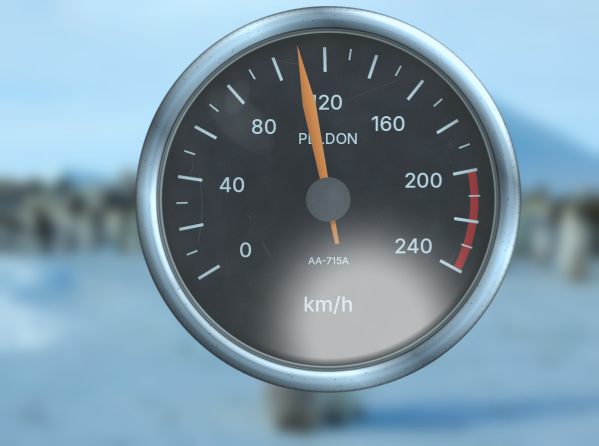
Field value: 110; km/h
